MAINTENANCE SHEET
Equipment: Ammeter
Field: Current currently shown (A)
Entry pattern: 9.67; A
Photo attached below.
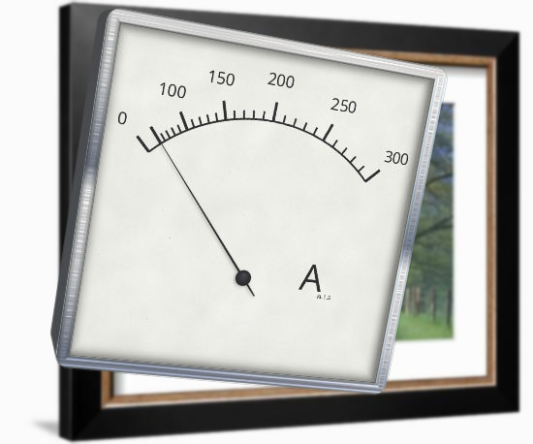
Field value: 50; A
